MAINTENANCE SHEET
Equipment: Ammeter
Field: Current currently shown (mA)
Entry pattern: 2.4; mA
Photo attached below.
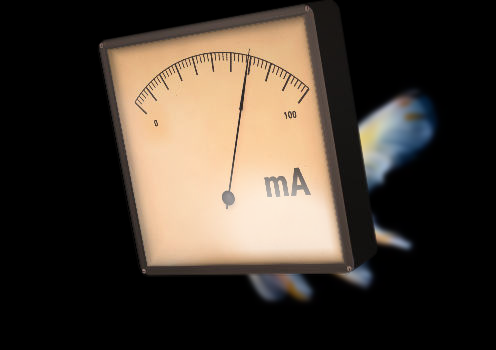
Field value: 70; mA
